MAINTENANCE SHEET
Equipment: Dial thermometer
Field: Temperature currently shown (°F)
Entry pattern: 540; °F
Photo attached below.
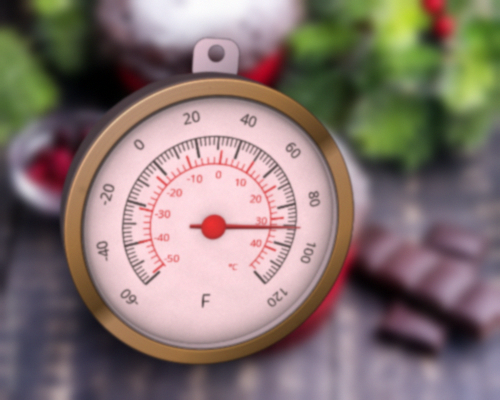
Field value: 90; °F
